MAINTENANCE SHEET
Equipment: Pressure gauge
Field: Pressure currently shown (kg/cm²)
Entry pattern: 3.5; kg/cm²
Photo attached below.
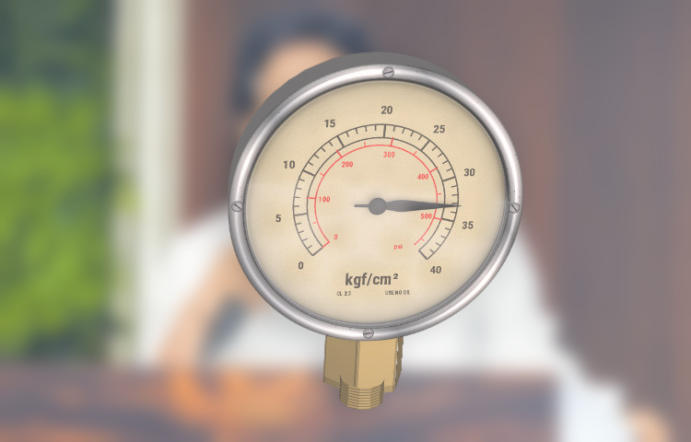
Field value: 33; kg/cm²
